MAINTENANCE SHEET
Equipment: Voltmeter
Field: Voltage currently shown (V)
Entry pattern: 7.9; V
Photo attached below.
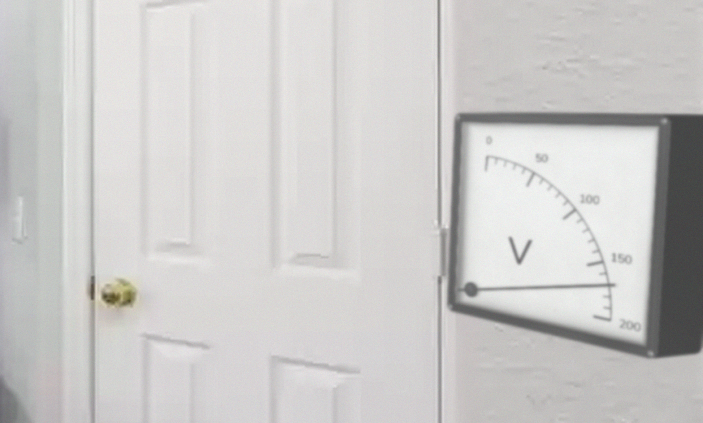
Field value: 170; V
